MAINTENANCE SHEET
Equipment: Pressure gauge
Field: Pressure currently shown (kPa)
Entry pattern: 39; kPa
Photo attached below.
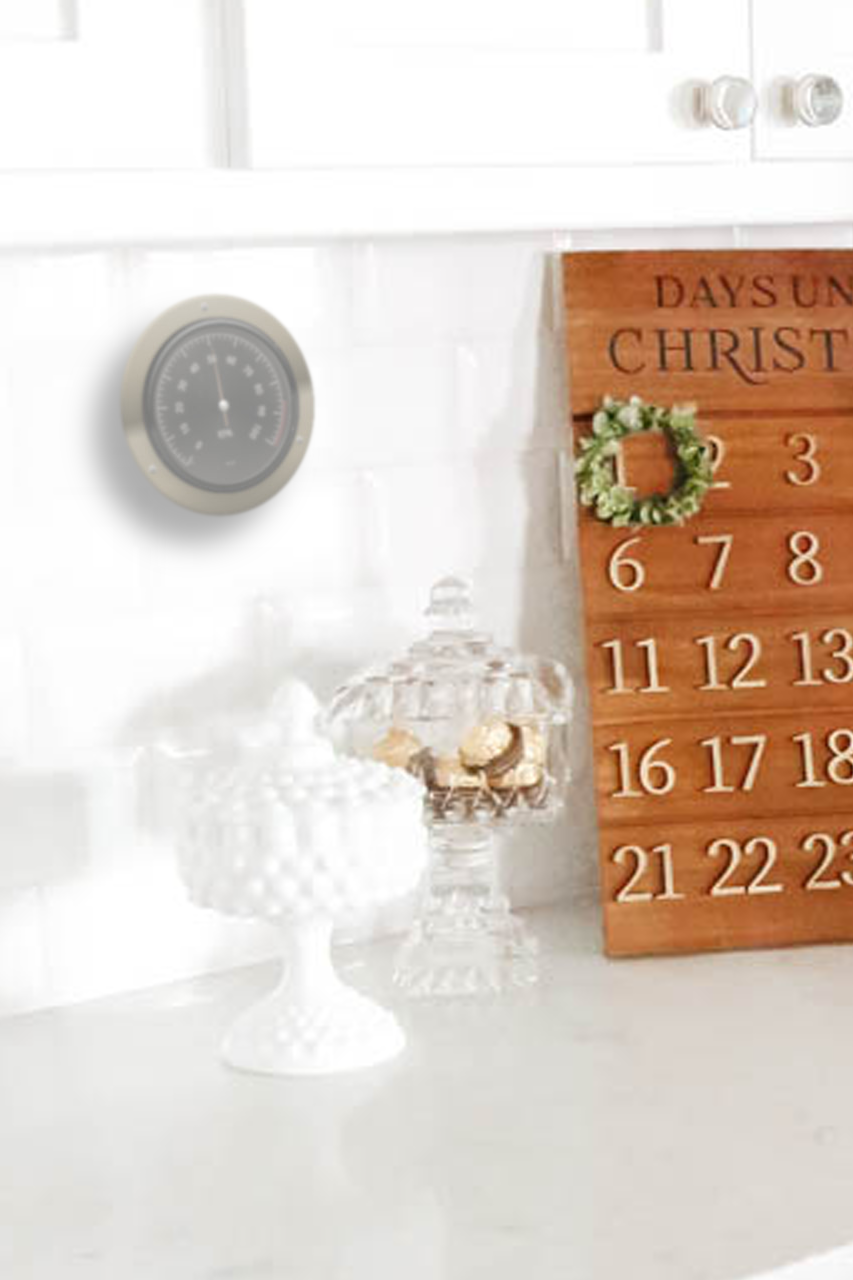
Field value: 50; kPa
